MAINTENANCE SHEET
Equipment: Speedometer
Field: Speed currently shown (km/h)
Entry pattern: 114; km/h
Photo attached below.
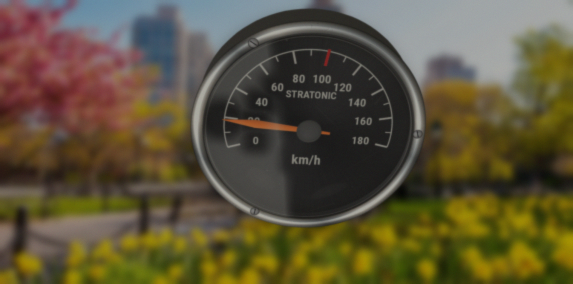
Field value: 20; km/h
